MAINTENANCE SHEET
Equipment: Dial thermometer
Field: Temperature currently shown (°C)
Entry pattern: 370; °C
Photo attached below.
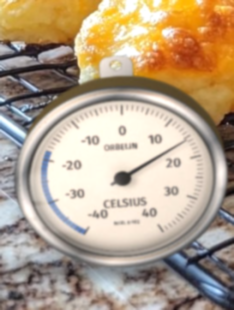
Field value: 15; °C
